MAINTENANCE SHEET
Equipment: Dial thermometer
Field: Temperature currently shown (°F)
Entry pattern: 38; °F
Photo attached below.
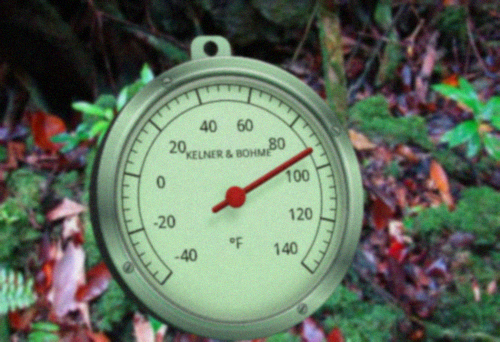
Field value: 92; °F
